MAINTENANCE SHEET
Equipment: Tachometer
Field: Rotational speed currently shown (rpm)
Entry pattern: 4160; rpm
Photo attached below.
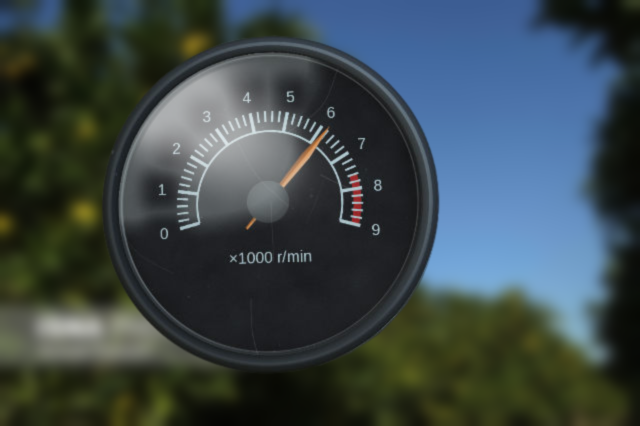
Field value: 6200; rpm
